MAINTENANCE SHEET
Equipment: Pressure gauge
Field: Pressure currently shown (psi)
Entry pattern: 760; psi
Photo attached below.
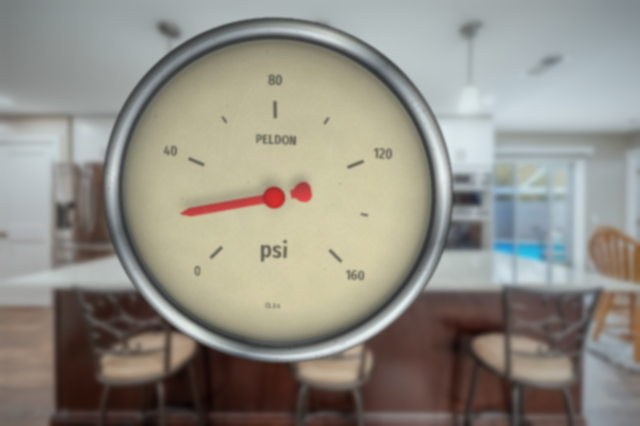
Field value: 20; psi
